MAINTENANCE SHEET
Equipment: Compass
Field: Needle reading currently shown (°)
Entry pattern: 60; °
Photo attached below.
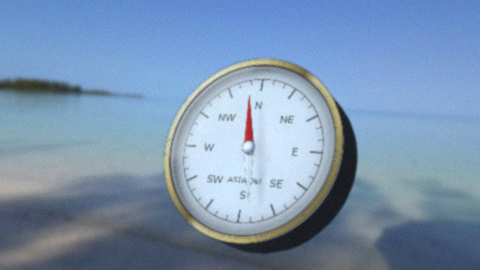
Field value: 350; °
